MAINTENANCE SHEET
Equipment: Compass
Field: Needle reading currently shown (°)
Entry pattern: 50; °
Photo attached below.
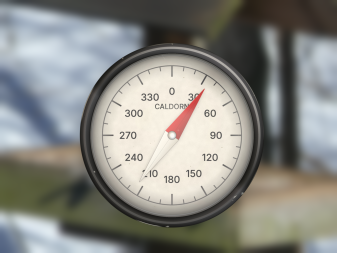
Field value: 35; °
